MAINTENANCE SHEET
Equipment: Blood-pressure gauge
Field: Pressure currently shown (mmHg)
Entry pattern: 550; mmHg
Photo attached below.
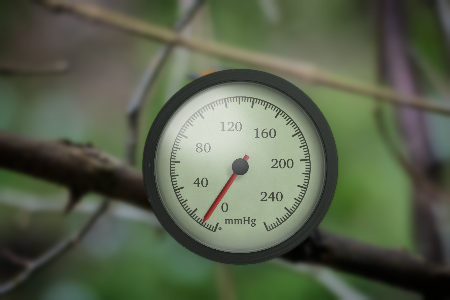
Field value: 10; mmHg
